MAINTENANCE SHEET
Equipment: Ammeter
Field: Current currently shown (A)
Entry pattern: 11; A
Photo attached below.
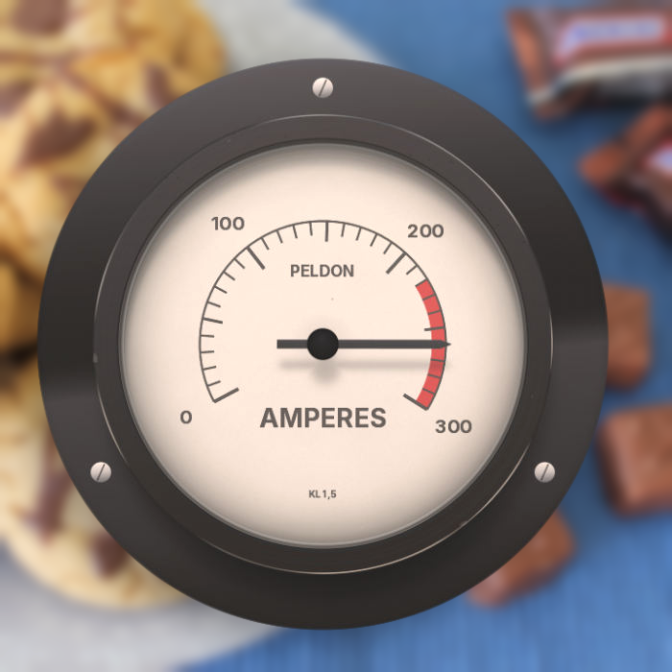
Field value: 260; A
